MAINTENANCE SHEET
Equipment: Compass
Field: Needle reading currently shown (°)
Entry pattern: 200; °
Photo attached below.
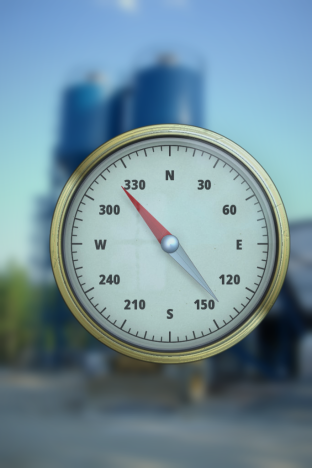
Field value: 320; °
